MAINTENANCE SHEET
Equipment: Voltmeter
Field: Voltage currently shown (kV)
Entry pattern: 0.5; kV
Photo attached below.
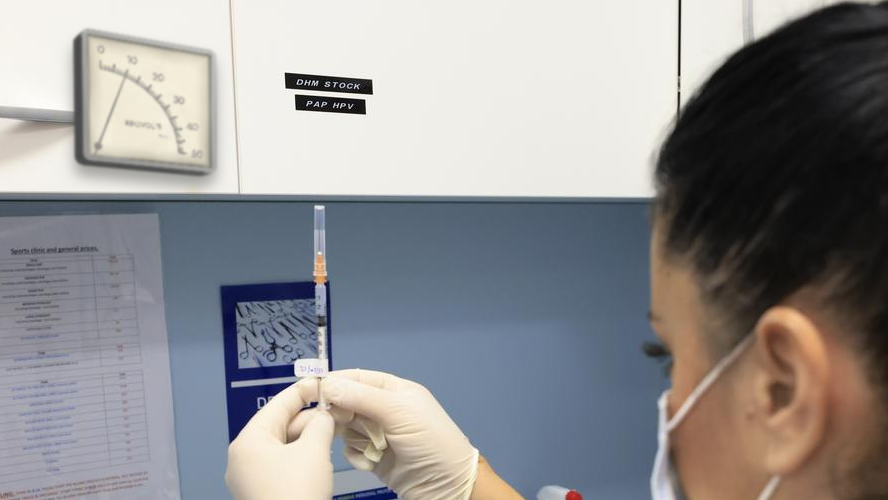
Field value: 10; kV
